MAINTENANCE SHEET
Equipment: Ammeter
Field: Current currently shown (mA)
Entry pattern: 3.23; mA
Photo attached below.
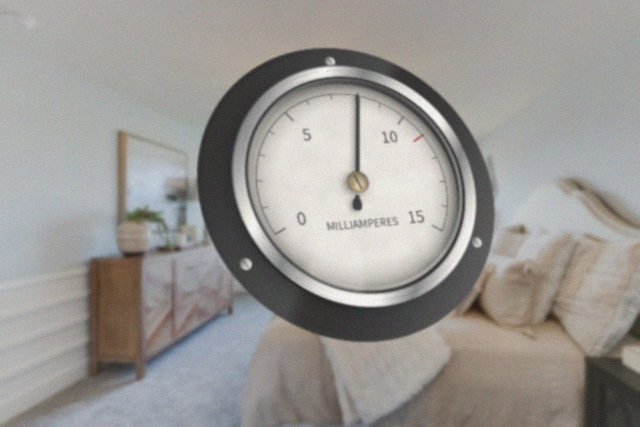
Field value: 8; mA
